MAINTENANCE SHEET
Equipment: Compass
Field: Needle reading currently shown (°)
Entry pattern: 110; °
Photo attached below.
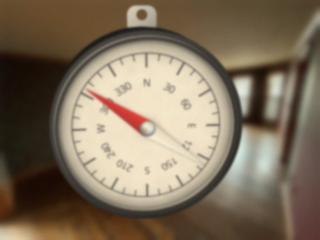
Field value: 305; °
